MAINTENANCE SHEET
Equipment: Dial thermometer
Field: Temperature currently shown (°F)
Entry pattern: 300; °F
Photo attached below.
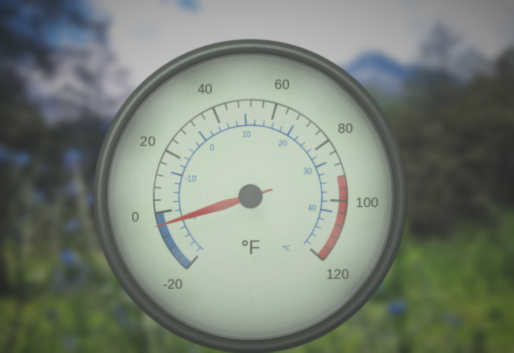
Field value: -4; °F
